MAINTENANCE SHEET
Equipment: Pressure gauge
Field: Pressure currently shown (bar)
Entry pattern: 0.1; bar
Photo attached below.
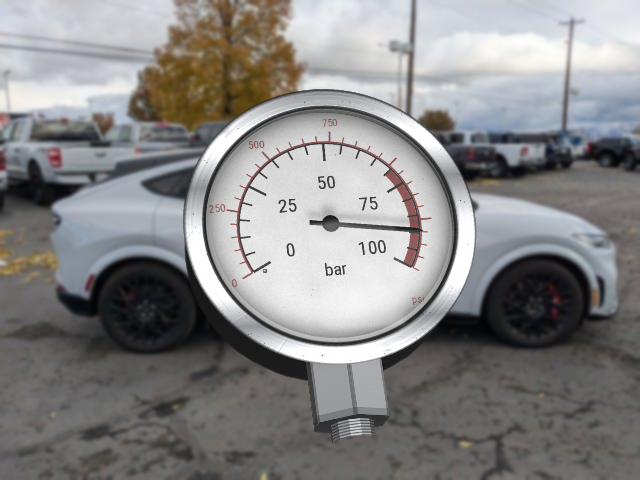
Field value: 90; bar
